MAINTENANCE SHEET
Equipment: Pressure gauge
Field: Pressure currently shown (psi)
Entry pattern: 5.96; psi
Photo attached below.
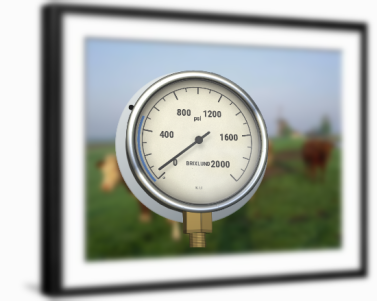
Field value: 50; psi
